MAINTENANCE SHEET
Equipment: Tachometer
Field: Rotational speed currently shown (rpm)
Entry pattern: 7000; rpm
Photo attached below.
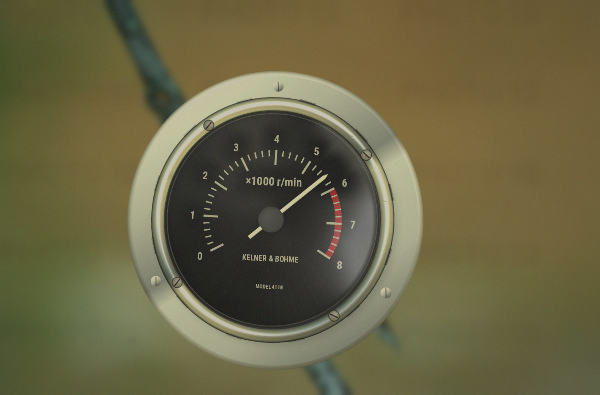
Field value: 5600; rpm
